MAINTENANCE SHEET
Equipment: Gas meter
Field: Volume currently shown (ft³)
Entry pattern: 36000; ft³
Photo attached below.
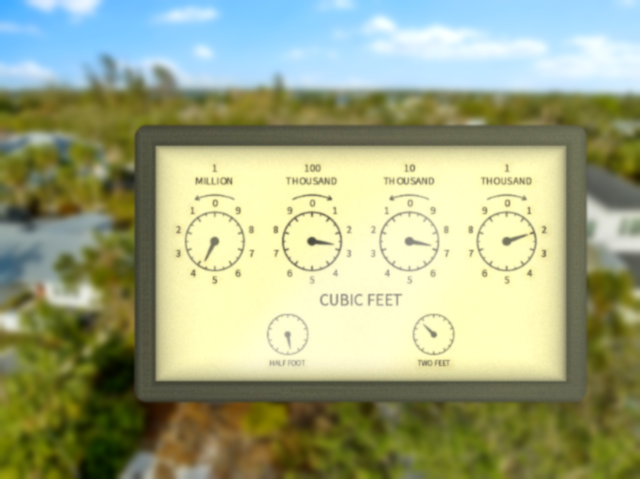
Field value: 427200; ft³
